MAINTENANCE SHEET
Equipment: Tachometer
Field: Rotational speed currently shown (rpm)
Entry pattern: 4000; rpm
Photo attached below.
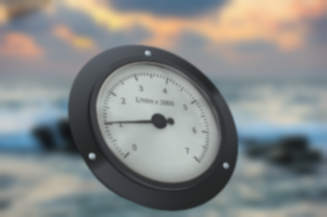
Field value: 1000; rpm
